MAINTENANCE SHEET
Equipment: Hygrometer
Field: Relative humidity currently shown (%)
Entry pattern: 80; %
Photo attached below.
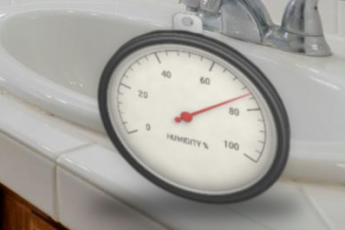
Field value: 74; %
